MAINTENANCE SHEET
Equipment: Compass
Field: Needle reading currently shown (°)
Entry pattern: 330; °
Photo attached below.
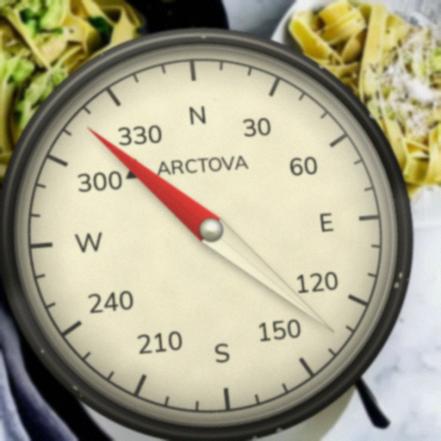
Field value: 315; °
